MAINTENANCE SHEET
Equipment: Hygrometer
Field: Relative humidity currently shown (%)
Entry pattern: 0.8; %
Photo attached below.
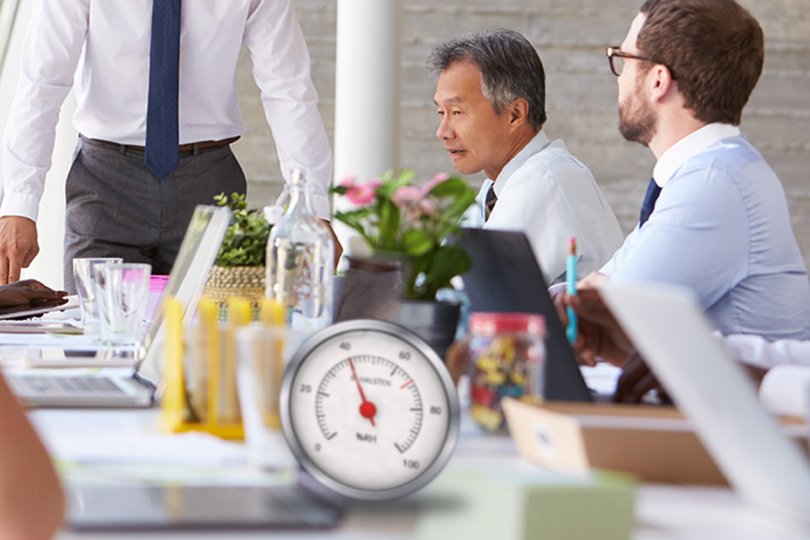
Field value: 40; %
